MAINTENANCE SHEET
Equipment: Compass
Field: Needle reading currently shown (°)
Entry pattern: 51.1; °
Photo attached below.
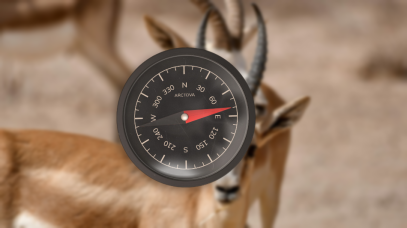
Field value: 80; °
